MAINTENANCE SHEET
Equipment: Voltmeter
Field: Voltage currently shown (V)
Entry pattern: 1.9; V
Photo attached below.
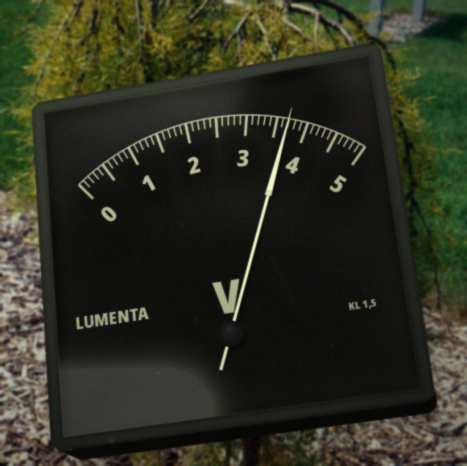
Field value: 3.7; V
